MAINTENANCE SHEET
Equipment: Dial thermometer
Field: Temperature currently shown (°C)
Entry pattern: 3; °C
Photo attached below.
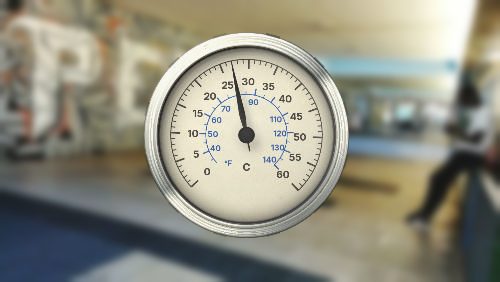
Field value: 27; °C
